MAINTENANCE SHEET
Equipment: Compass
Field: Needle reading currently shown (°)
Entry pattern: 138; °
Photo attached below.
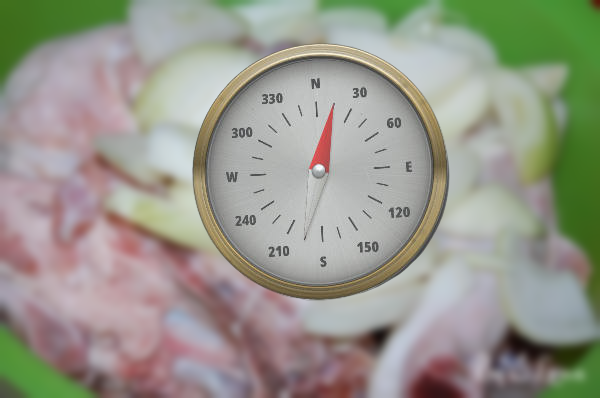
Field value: 15; °
